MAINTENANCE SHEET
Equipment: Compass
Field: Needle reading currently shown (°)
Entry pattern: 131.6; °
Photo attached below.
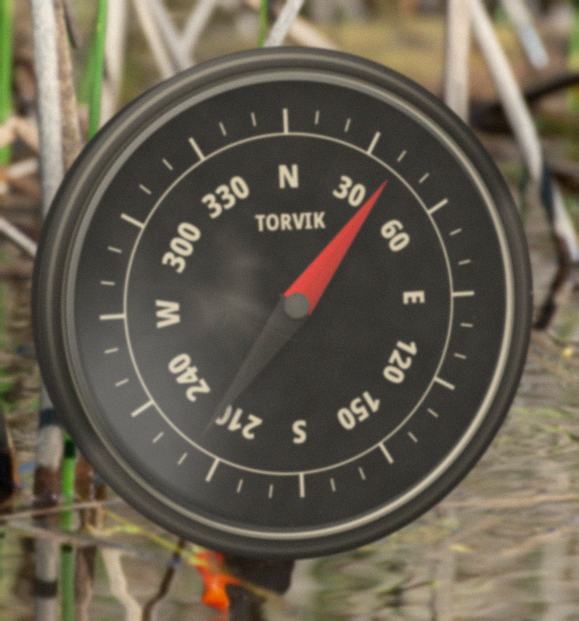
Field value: 40; °
